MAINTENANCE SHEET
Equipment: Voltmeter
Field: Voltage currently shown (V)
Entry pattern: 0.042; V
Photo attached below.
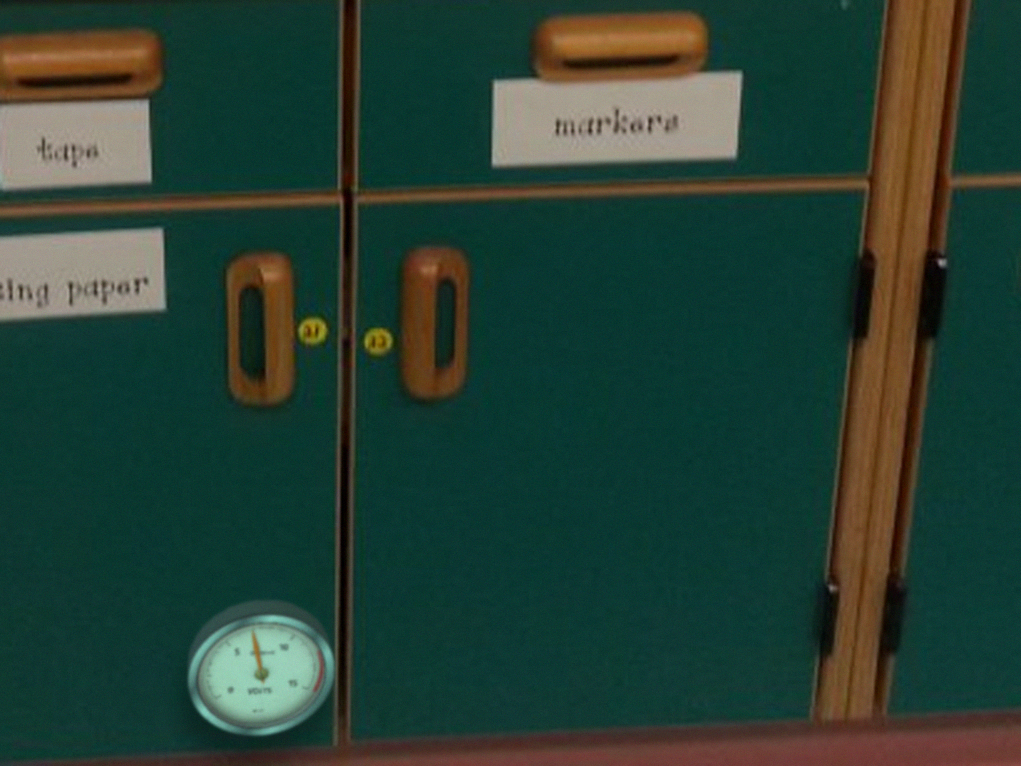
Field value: 7; V
